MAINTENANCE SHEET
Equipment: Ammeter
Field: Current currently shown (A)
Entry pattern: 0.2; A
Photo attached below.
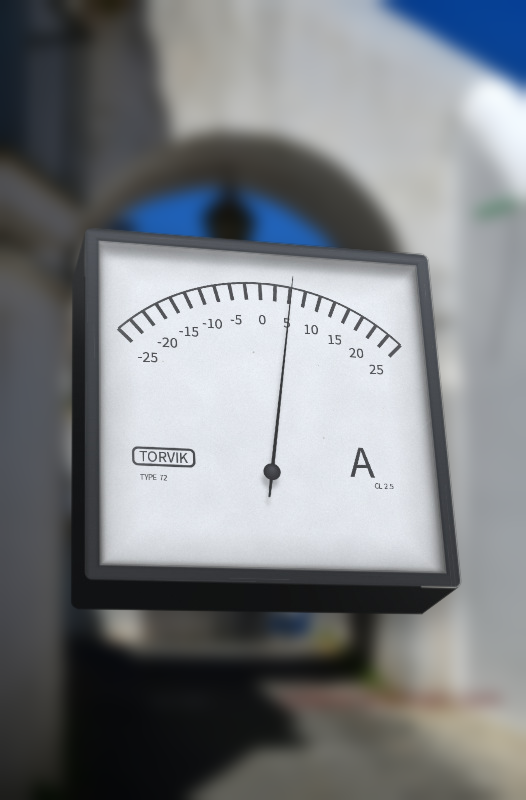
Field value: 5; A
